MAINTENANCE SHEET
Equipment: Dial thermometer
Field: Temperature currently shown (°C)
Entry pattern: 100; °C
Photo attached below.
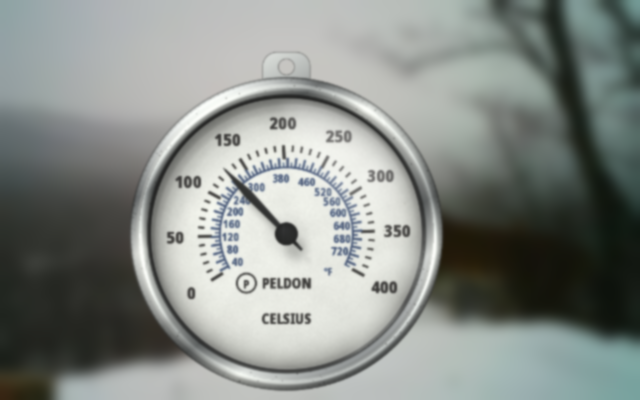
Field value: 130; °C
